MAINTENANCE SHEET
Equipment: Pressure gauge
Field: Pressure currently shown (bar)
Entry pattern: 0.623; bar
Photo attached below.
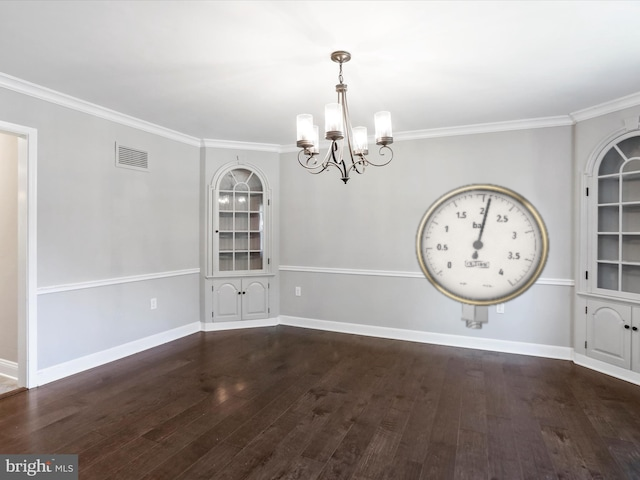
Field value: 2.1; bar
